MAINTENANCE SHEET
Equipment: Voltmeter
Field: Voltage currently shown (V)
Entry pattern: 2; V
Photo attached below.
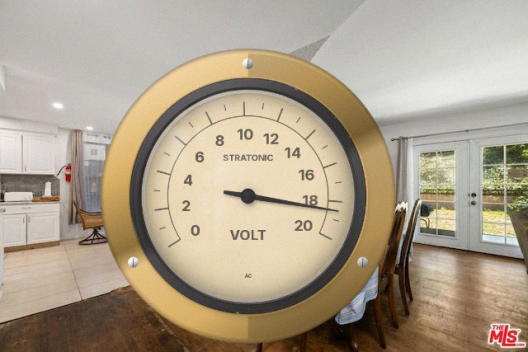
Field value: 18.5; V
